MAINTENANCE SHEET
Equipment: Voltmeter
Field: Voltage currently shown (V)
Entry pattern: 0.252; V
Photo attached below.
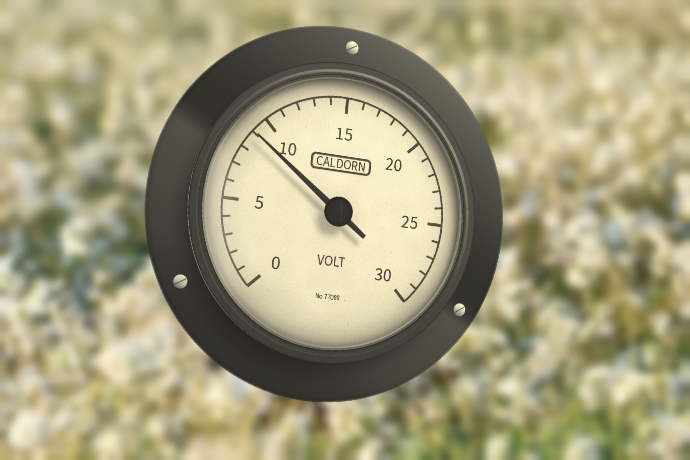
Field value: 9; V
